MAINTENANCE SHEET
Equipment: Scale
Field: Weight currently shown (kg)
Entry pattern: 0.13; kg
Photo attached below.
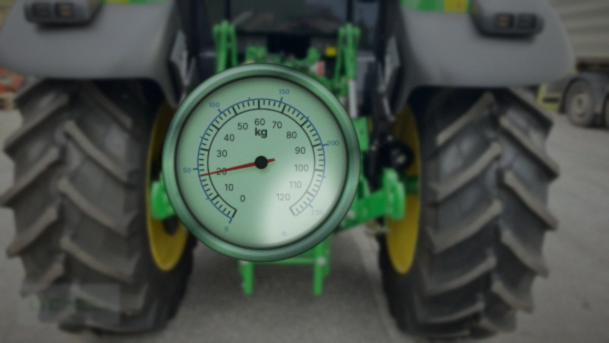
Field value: 20; kg
